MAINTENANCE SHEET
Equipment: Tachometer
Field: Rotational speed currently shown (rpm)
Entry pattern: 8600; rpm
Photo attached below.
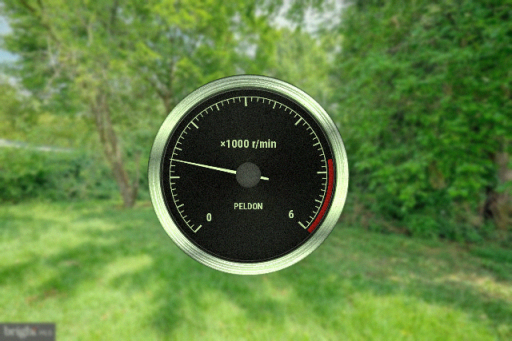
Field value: 1300; rpm
